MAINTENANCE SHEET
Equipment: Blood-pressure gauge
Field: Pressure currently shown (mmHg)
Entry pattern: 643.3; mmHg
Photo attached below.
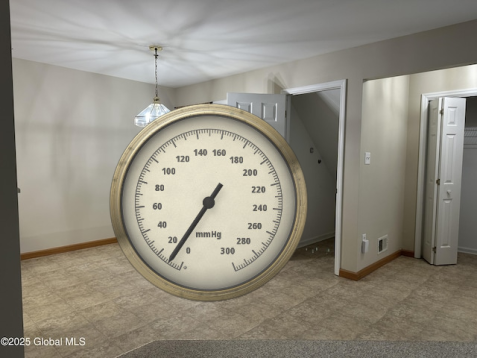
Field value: 10; mmHg
